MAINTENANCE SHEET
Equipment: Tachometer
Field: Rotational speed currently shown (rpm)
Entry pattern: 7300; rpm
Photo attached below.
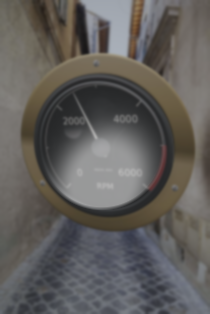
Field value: 2500; rpm
